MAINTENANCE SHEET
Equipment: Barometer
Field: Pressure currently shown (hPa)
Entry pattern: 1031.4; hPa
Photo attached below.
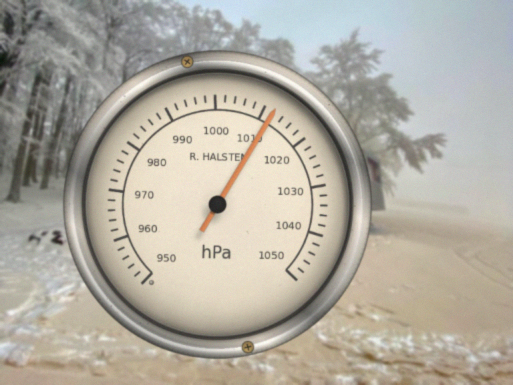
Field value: 1012; hPa
